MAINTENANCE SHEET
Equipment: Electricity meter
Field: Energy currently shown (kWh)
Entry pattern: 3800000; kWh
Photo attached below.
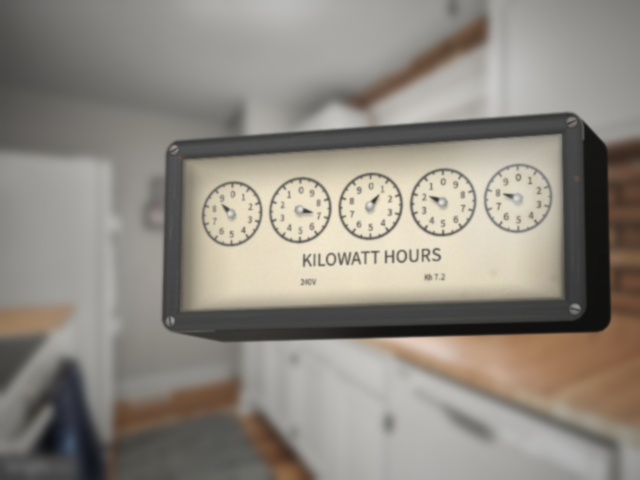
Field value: 87118; kWh
